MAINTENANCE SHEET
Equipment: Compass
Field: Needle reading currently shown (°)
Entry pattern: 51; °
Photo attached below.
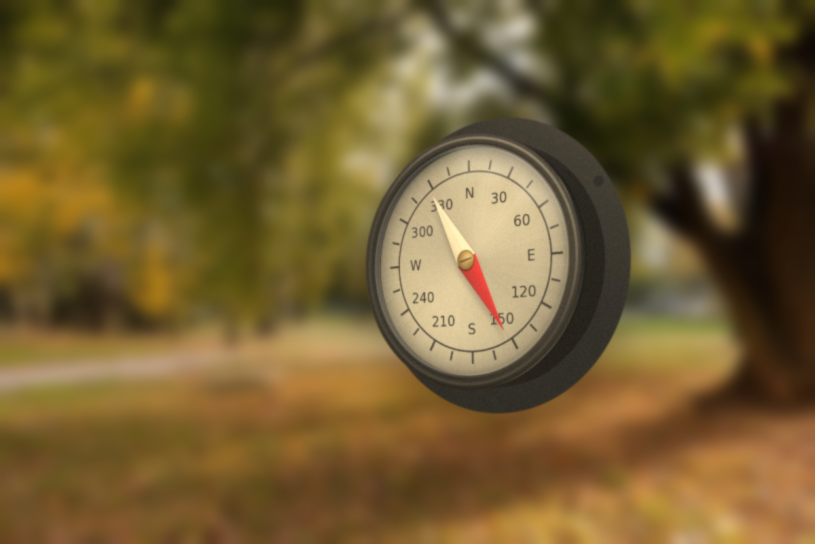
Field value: 150; °
